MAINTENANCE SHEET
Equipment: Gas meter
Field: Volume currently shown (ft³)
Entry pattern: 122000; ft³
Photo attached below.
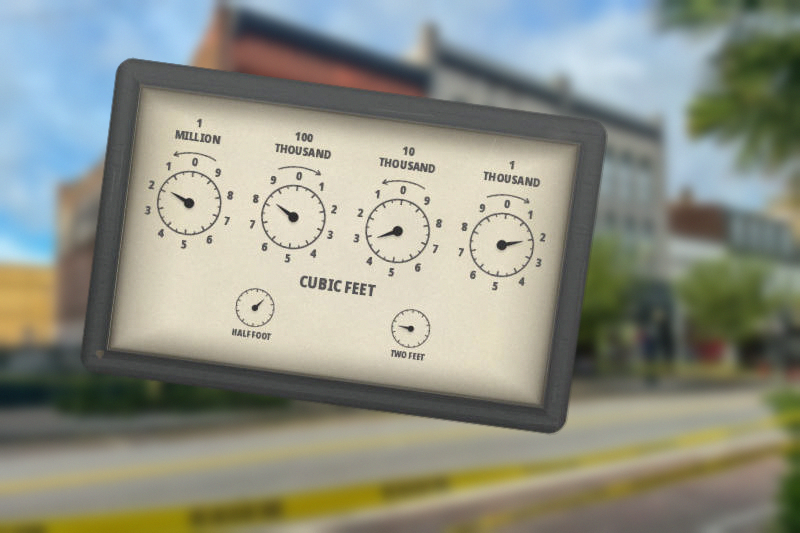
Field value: 183200; ft³
